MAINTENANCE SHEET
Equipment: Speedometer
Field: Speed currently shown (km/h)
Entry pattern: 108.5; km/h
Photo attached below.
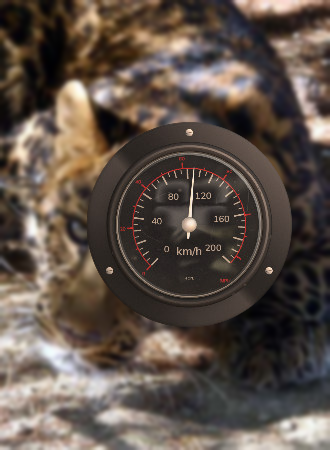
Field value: 105; km/h
